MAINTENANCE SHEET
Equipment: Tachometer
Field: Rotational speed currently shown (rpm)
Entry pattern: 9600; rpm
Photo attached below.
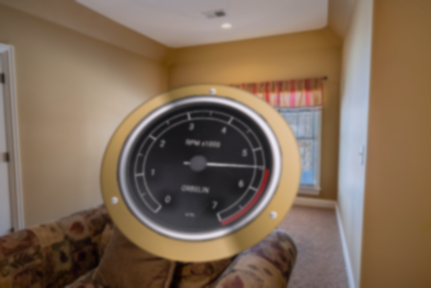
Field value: 5500; rpm
